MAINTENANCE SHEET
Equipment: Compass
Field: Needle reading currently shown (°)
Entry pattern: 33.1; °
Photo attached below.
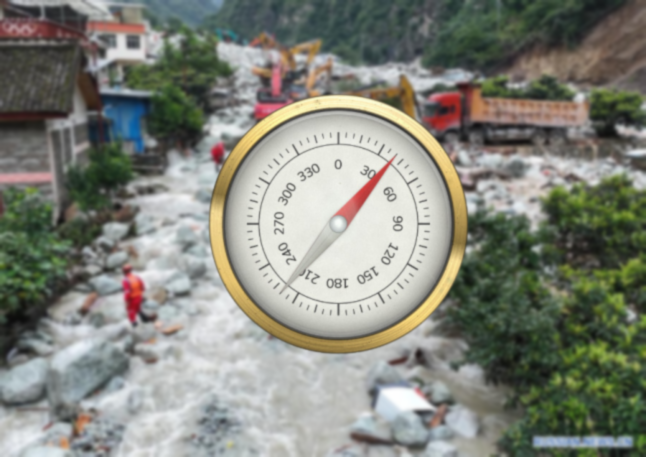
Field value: 40; °
